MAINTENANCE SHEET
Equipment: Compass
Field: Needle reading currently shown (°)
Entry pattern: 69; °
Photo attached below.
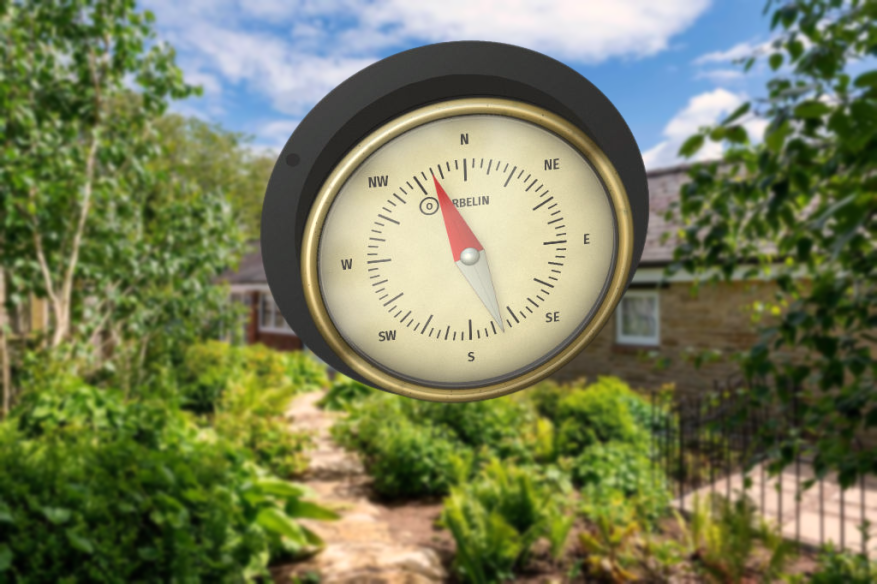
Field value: 340; °
